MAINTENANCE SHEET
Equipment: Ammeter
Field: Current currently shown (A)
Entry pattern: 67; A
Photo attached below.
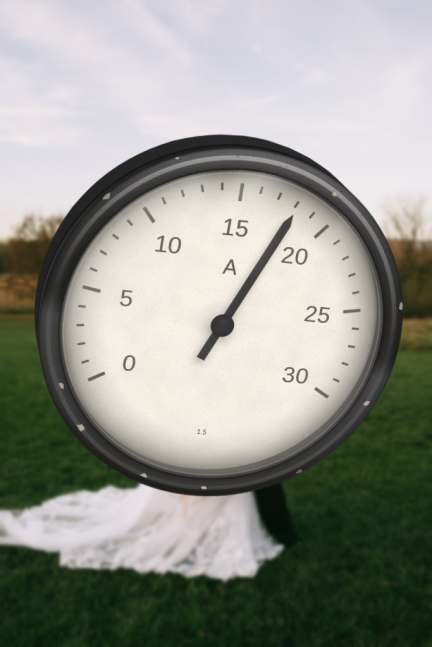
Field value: 18; A
